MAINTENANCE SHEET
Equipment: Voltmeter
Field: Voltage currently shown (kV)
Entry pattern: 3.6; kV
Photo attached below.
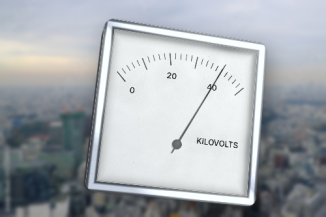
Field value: 40; kV
